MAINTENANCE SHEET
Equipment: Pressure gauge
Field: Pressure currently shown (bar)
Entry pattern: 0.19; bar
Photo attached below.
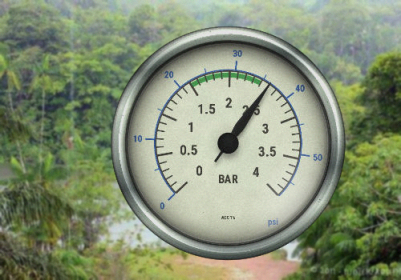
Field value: 2.5; bar
